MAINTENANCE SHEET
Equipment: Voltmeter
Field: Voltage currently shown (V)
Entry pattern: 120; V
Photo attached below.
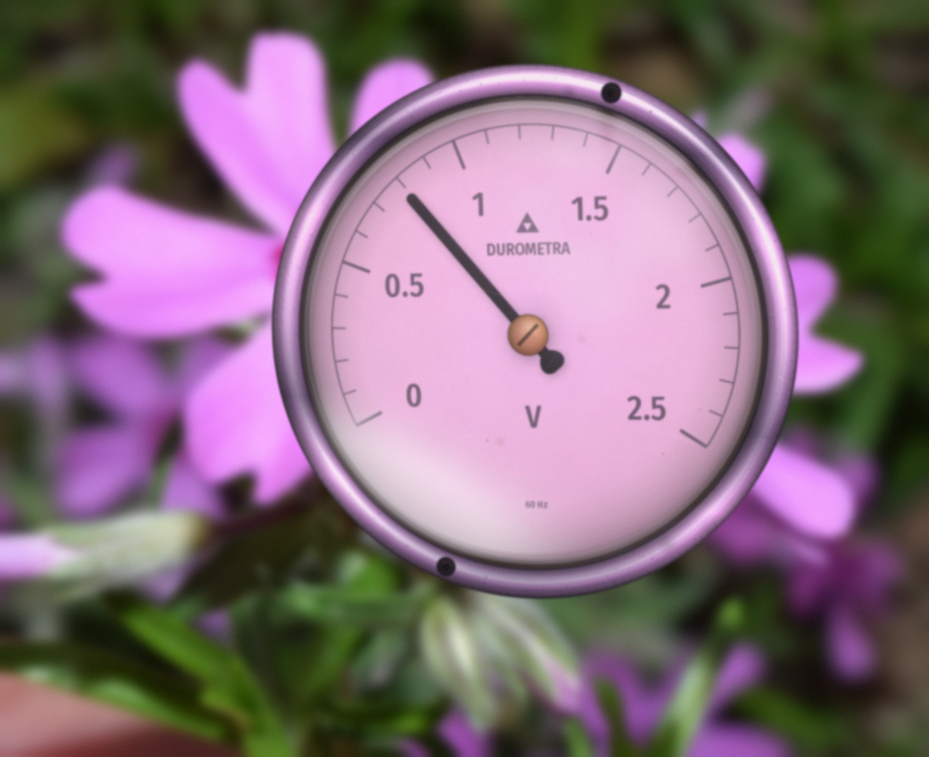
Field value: 0.8; V
